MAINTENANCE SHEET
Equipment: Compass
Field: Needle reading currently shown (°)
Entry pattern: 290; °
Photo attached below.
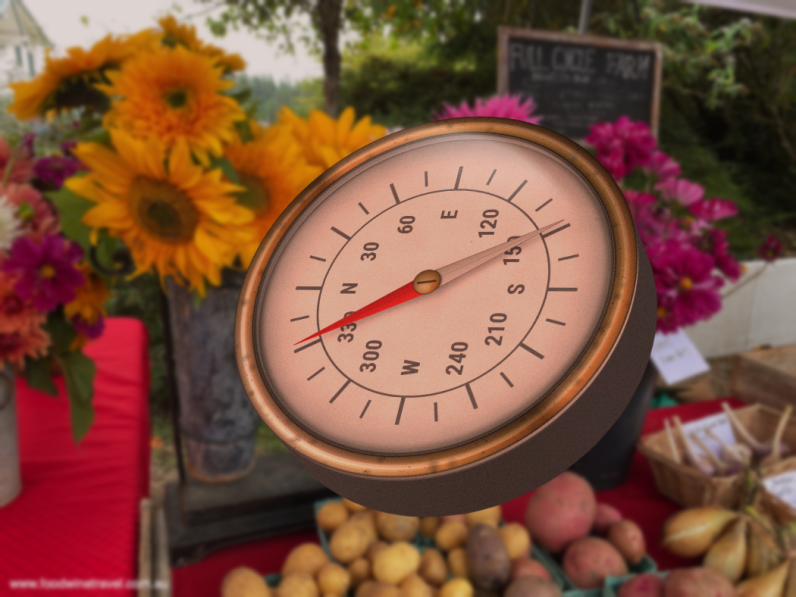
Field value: 330; °
